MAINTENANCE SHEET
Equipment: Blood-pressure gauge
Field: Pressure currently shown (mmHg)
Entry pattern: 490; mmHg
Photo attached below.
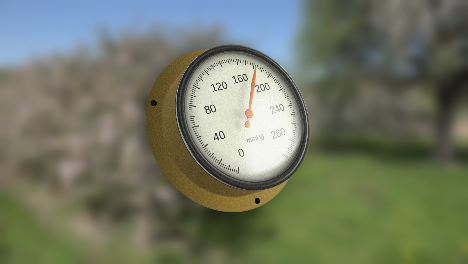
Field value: 180; mmHg
